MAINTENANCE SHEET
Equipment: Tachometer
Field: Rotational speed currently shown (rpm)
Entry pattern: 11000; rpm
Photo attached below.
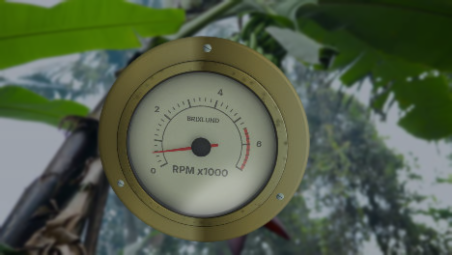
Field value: 600; rpm
